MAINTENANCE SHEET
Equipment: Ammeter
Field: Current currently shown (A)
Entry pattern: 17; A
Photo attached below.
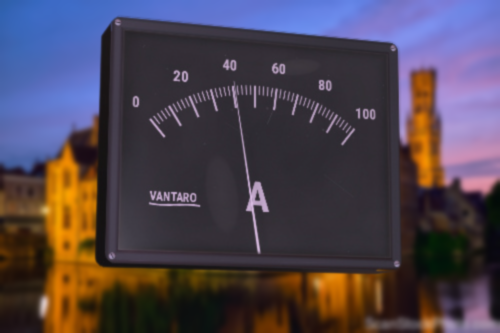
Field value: 40; A
